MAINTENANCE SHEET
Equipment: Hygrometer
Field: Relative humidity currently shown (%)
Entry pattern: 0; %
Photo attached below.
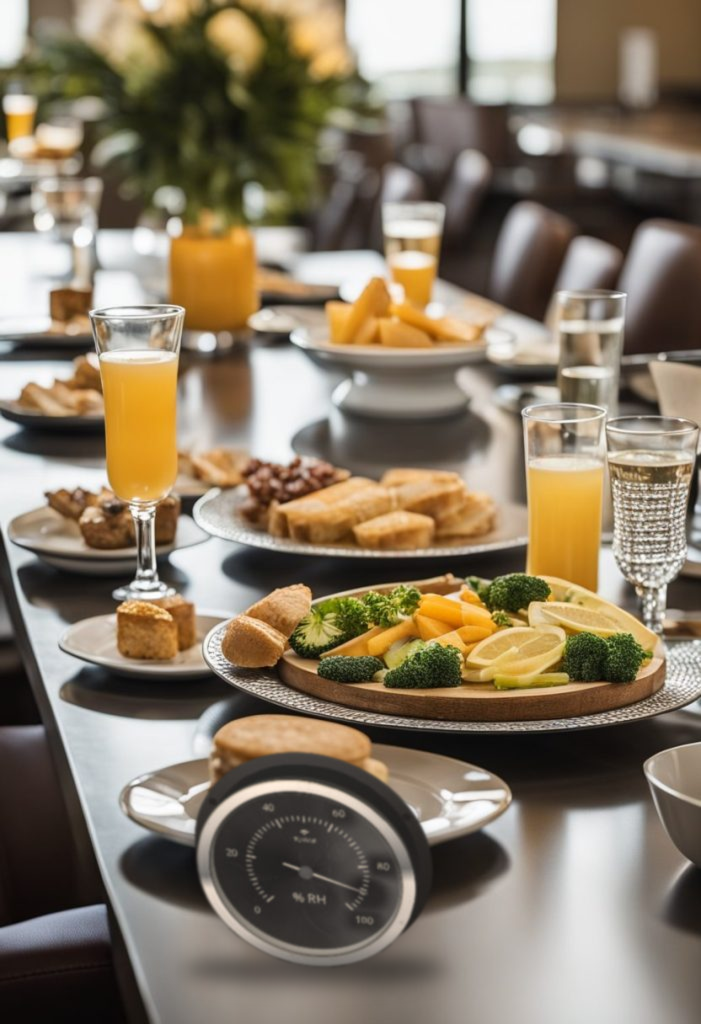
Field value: 90; %
